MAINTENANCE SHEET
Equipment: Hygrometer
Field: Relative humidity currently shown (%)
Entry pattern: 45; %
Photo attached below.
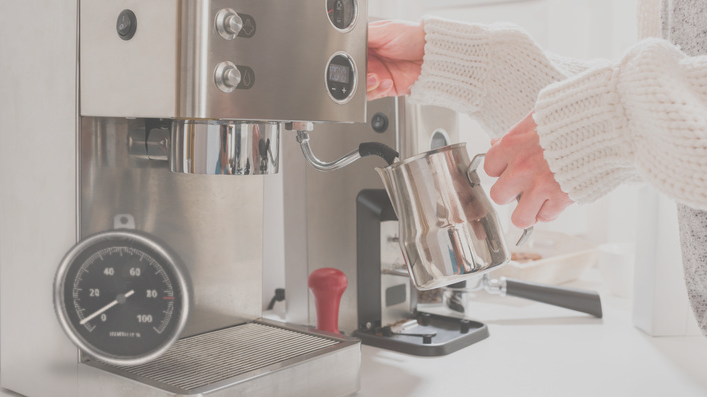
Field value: 5; %
